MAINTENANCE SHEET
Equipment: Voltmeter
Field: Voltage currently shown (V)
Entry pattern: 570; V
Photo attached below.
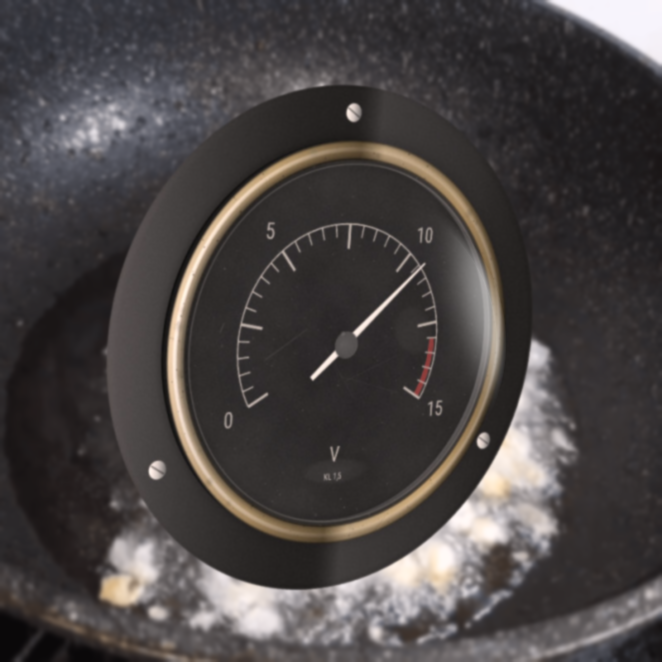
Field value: 10.5; V
